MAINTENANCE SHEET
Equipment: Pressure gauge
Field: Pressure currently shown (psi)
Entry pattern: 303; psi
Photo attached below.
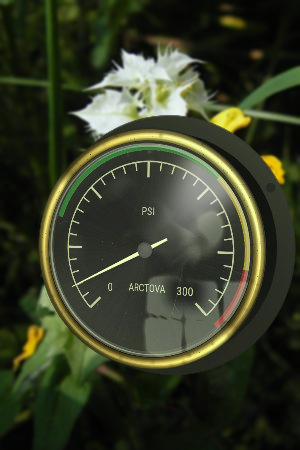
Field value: 20; psi
